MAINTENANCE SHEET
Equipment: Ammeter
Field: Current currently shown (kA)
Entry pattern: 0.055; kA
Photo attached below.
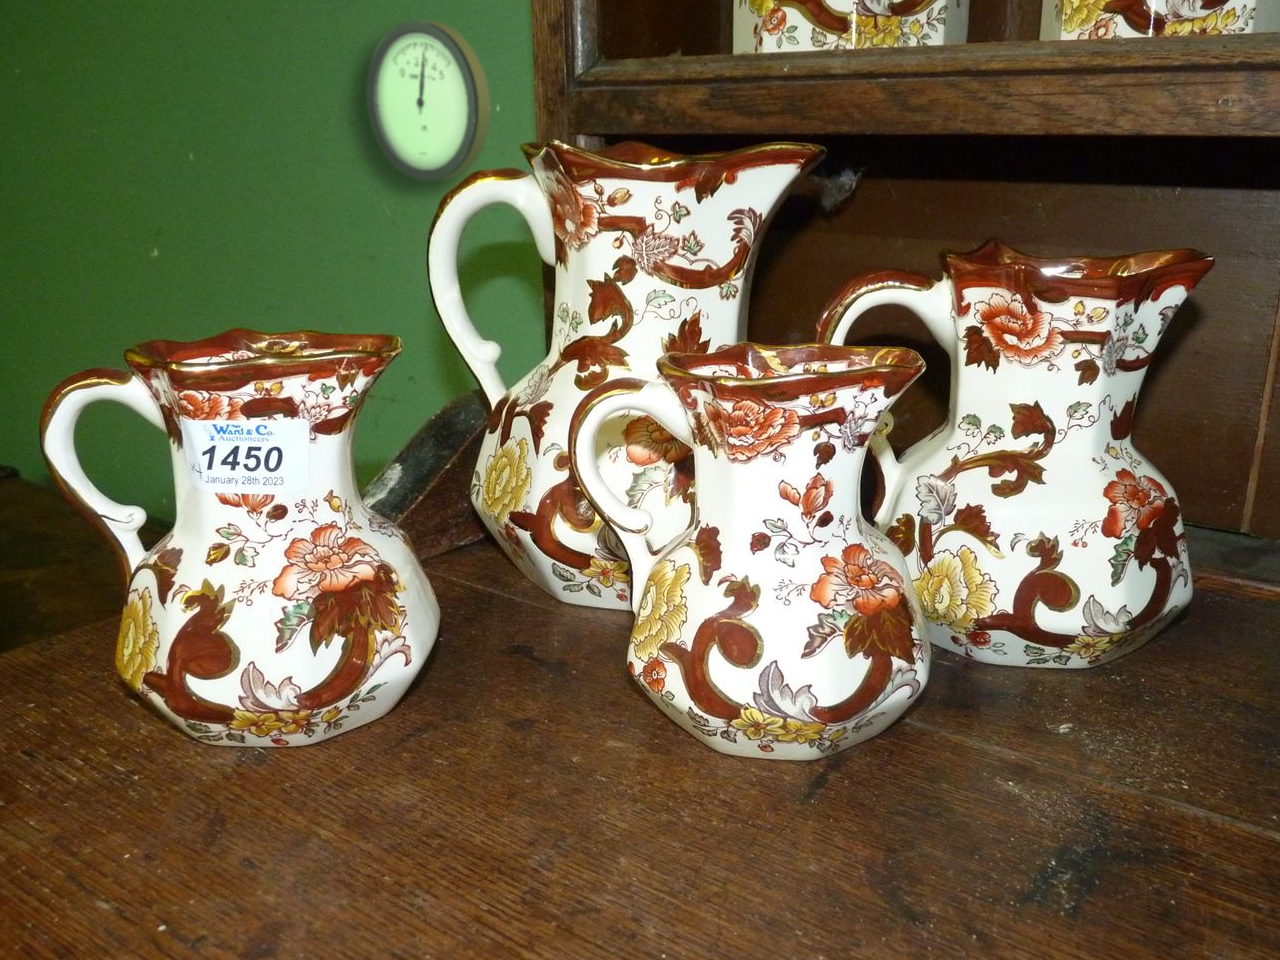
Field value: 3; kA
